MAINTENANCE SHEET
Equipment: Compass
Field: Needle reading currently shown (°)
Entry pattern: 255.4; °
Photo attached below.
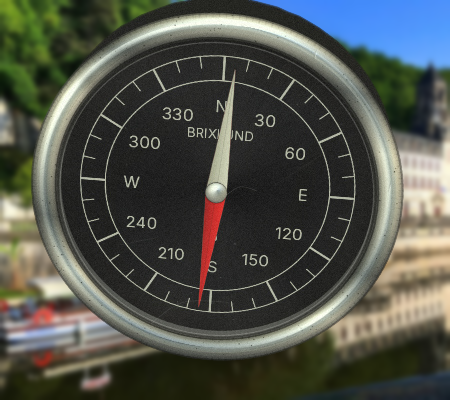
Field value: 185; °
